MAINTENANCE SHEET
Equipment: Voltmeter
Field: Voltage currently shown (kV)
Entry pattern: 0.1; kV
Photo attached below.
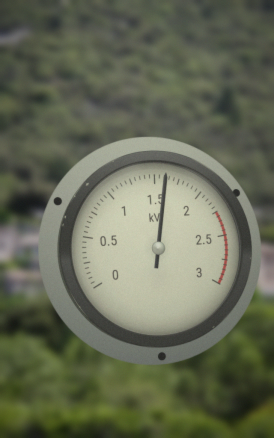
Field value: 1.6; kV
